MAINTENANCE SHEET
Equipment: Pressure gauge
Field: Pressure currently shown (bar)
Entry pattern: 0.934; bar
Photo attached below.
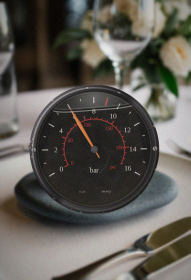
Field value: 6; bar
